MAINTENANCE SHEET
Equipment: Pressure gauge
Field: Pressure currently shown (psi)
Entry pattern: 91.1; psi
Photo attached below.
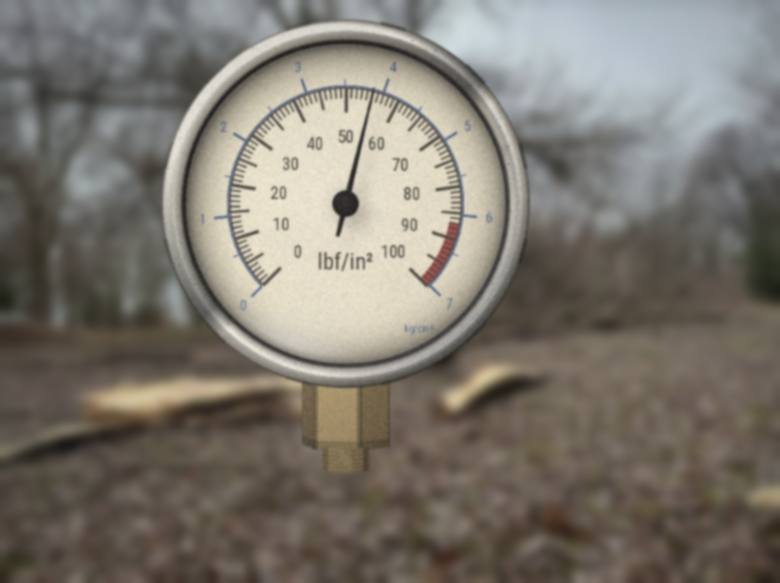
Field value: 55; psi
